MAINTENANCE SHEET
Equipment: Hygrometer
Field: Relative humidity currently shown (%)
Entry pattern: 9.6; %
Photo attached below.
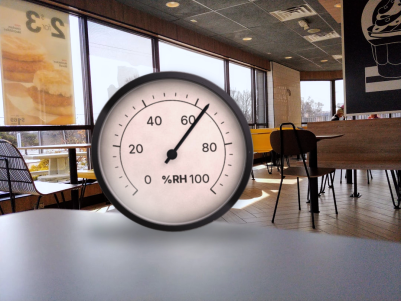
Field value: 64; %
